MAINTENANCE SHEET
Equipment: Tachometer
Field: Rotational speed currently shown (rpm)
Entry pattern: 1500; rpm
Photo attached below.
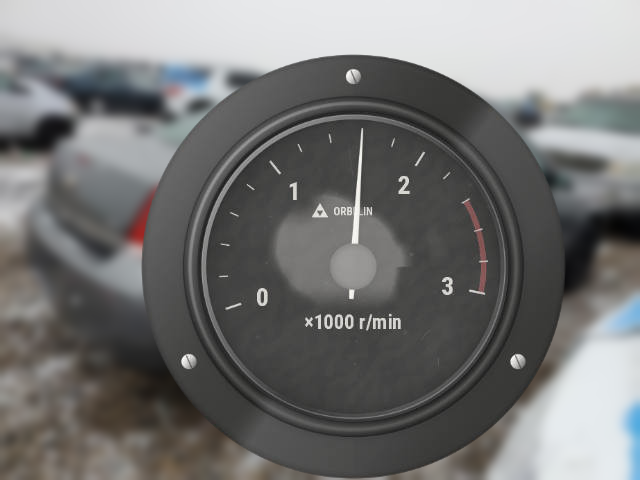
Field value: 1600; rpm
